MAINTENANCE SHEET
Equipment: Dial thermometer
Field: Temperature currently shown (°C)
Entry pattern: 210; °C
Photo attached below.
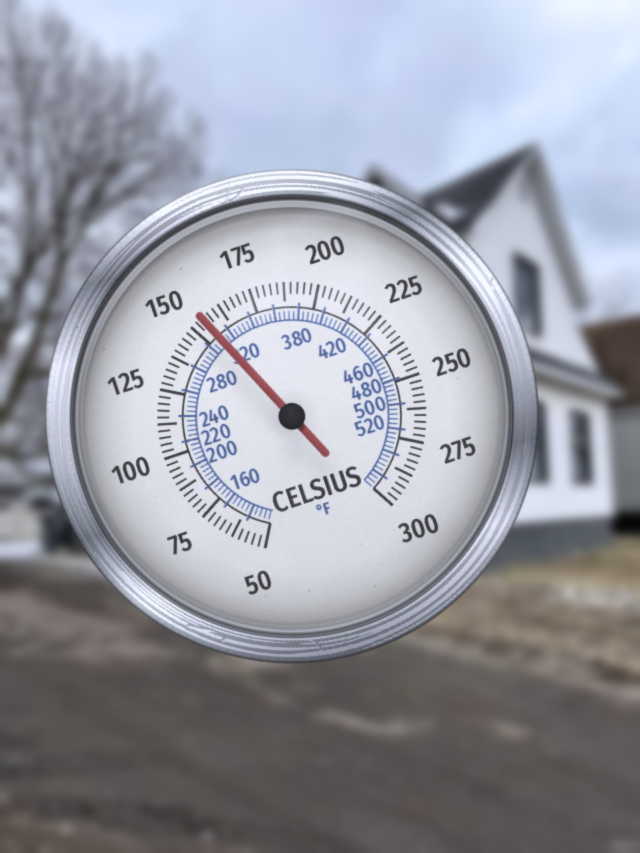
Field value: 155; °C
